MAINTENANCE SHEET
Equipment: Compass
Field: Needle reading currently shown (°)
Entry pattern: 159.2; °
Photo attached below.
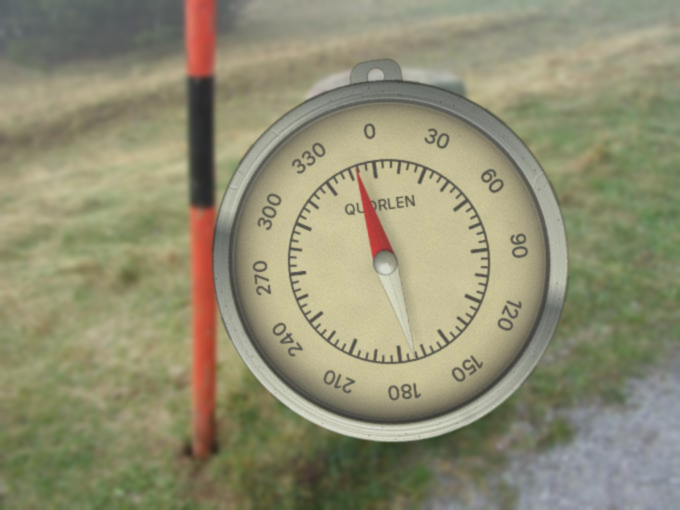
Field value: 350; °
